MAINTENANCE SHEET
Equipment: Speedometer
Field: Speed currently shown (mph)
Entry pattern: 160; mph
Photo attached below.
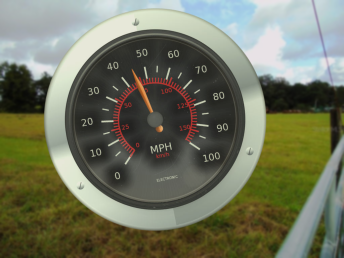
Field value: 45; mph
